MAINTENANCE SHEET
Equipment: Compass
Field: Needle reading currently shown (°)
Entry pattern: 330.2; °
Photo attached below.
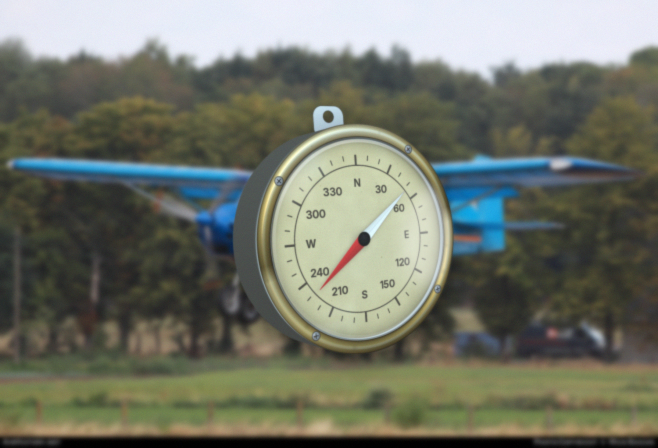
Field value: 230; °
